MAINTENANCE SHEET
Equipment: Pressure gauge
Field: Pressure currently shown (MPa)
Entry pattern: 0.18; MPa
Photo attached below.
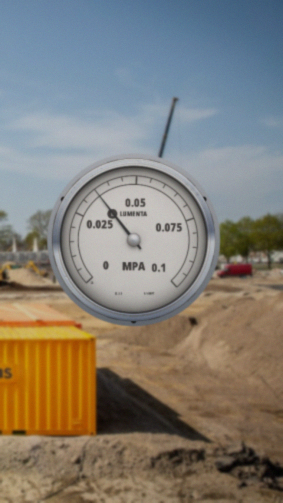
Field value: 0.035; MPa
